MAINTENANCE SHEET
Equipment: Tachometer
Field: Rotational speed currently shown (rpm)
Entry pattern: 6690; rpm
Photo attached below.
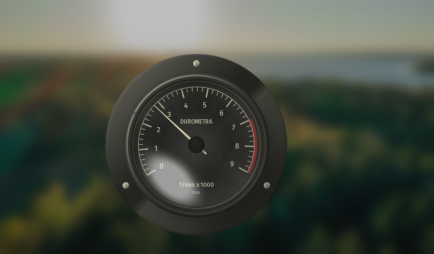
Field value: 2800; rpm
